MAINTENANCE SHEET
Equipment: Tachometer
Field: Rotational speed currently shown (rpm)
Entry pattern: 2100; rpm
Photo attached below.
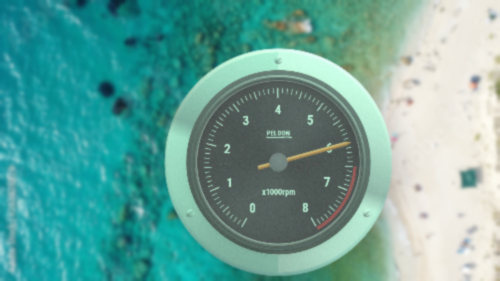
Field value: 6000; rpm
